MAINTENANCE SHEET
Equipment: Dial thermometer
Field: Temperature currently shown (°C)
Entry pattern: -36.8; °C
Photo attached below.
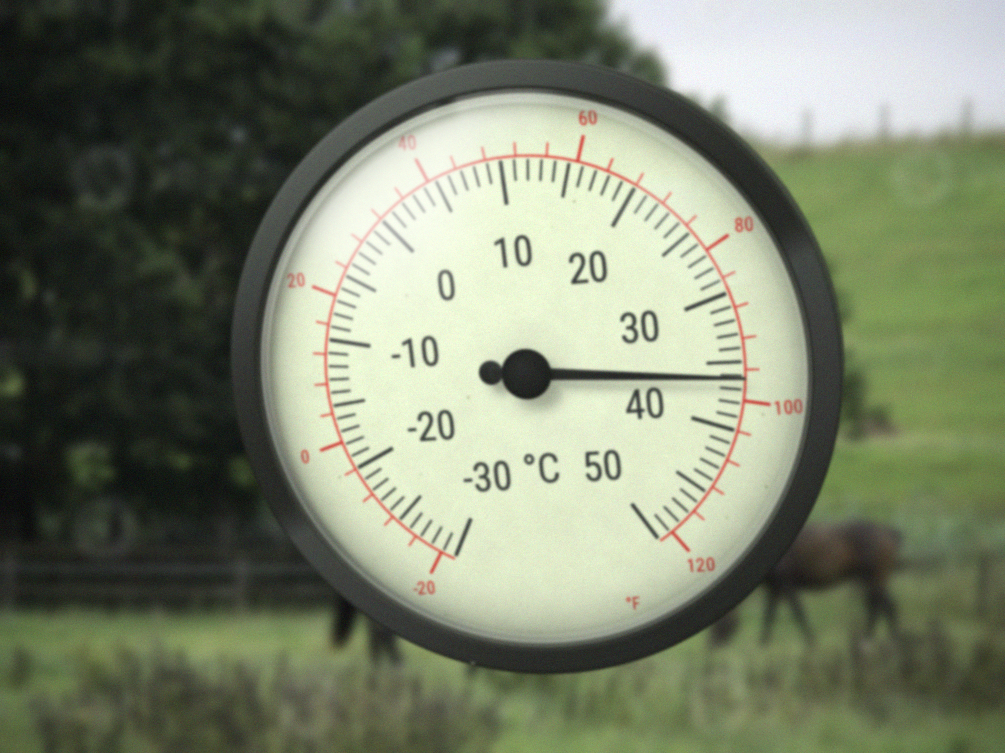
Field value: 36; °C
